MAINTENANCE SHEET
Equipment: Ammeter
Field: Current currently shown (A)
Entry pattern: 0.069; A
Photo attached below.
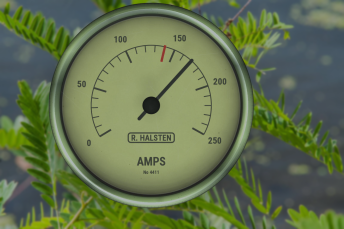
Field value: 170; A
